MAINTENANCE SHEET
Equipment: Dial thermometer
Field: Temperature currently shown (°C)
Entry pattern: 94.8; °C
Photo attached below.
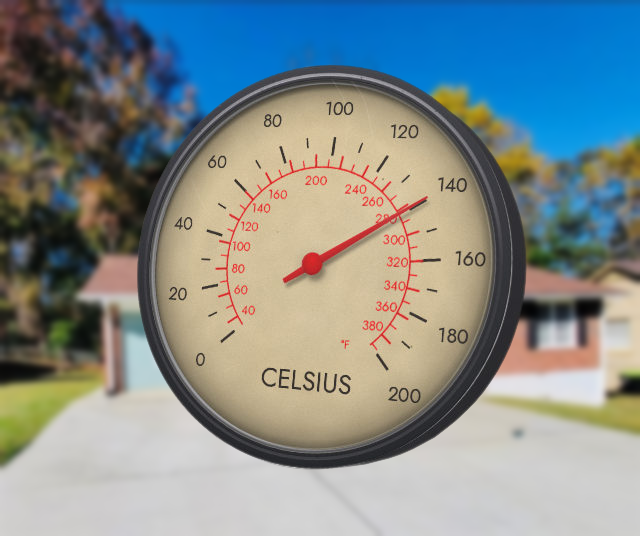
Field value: 140; °C
